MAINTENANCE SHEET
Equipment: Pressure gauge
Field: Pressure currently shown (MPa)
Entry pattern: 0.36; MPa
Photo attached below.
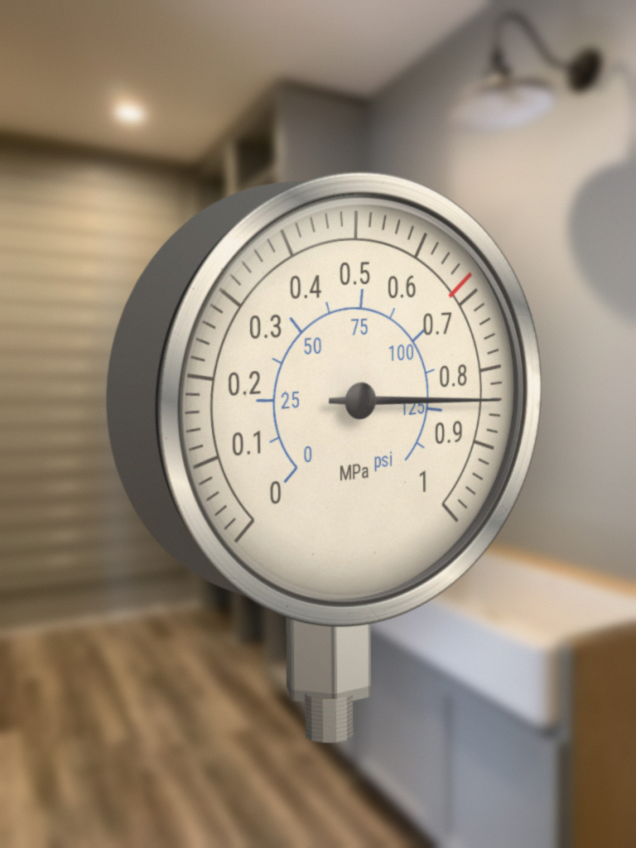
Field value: 0.84; MPa
